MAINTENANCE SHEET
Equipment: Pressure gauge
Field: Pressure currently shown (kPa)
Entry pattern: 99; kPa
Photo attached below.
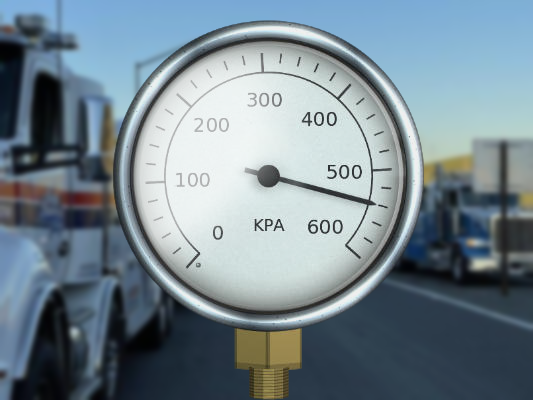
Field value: 540; kPa
